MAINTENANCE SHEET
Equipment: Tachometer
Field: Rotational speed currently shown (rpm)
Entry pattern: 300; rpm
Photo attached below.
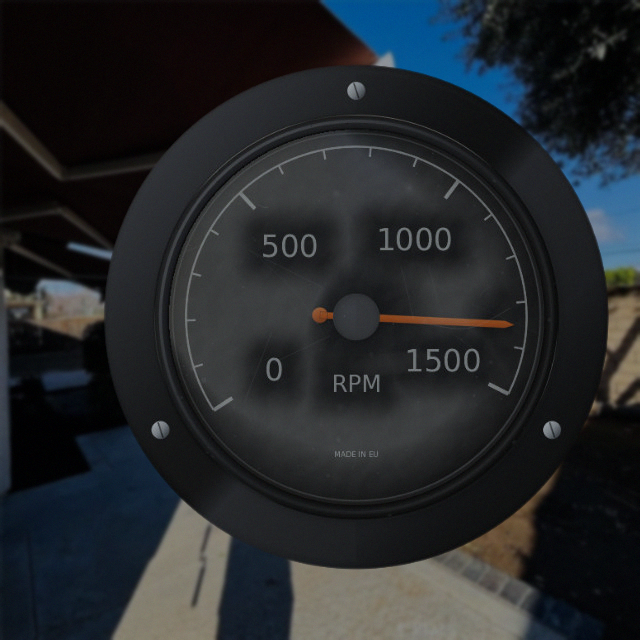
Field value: 1350; rpm
